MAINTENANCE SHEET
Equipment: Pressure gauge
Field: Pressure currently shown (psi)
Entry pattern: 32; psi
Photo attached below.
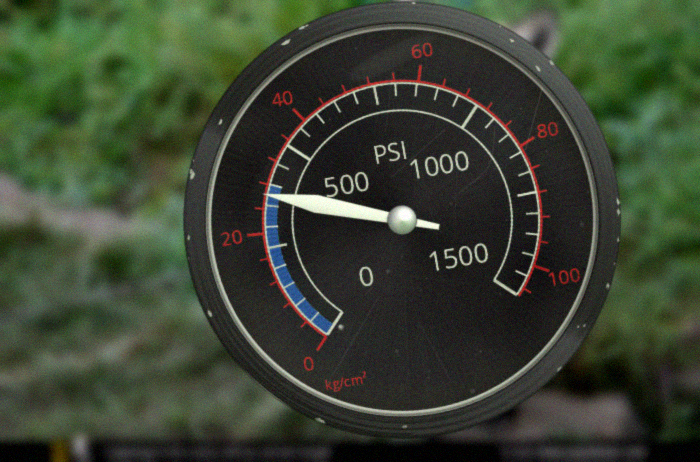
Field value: 375; psi
